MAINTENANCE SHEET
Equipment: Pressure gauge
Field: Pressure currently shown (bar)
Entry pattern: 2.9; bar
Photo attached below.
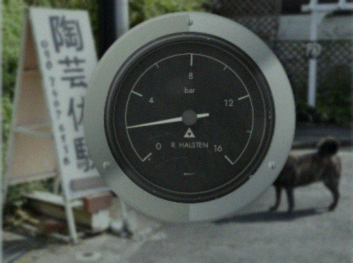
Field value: 2; bar
